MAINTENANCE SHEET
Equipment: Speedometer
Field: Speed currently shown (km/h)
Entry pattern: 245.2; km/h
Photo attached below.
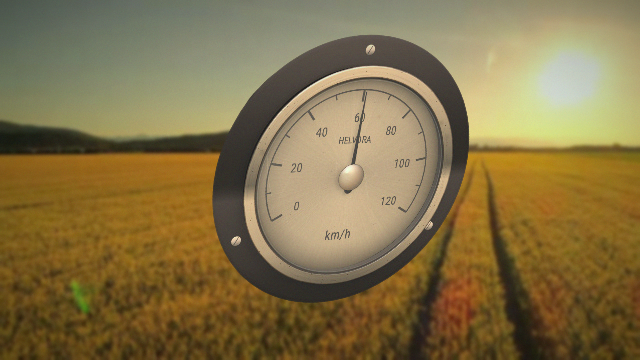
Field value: 60; km/h
